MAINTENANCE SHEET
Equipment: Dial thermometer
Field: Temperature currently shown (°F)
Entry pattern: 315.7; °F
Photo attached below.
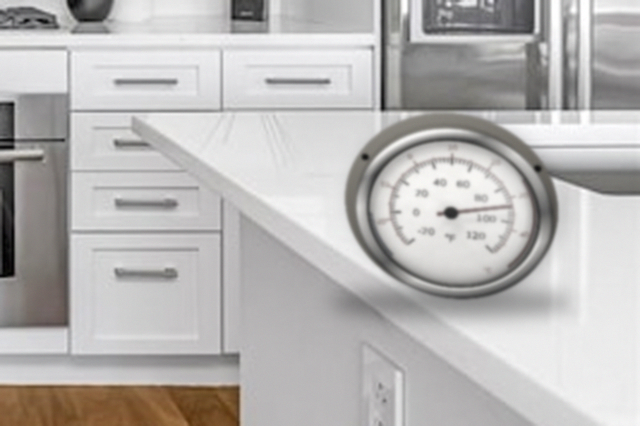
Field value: 90; °F
